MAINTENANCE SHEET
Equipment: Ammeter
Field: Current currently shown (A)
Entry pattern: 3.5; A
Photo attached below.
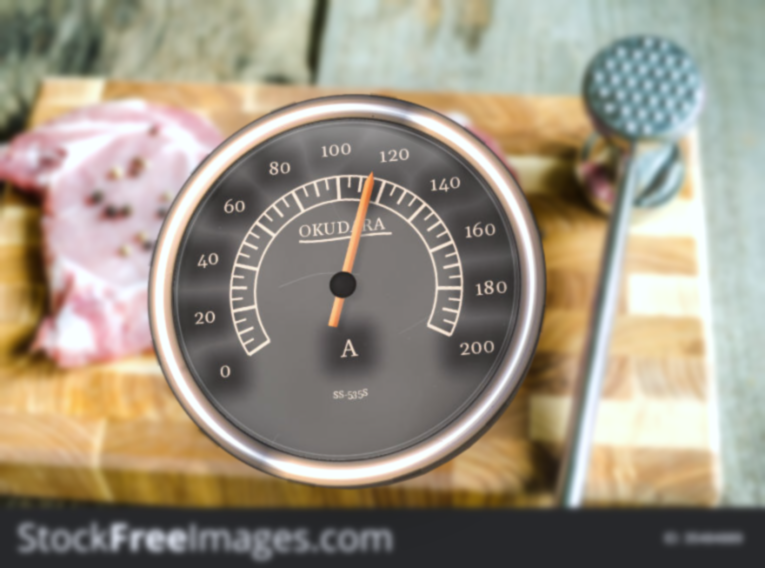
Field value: 115; A
